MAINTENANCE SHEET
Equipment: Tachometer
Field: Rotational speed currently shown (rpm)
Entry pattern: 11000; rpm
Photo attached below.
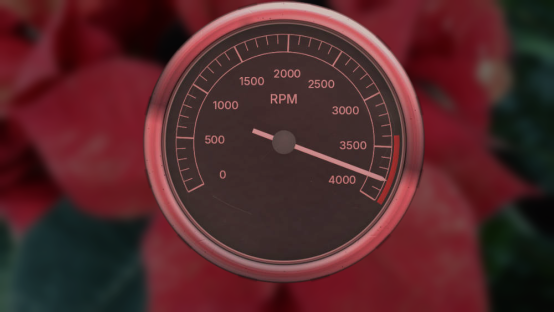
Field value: 3800; rpm
